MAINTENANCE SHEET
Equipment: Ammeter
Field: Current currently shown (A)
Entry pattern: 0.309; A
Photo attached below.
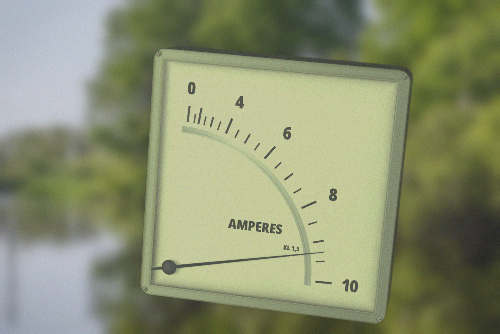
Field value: 9.25; A
